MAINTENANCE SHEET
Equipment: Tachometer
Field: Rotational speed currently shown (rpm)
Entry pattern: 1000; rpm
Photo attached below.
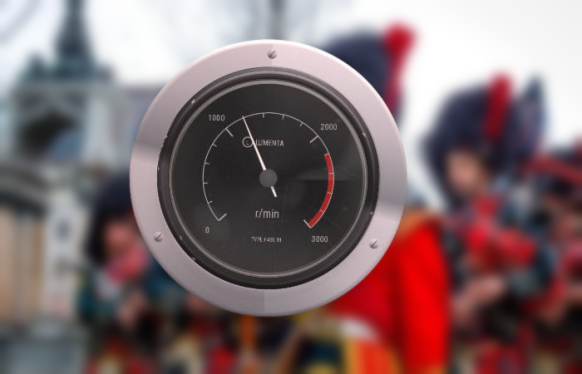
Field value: 1200; rpm
